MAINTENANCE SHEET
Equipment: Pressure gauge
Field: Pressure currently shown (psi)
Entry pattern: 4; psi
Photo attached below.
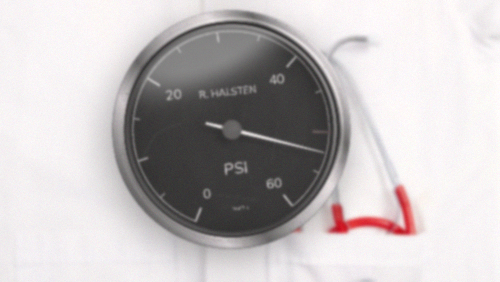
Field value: 52.5; psi
